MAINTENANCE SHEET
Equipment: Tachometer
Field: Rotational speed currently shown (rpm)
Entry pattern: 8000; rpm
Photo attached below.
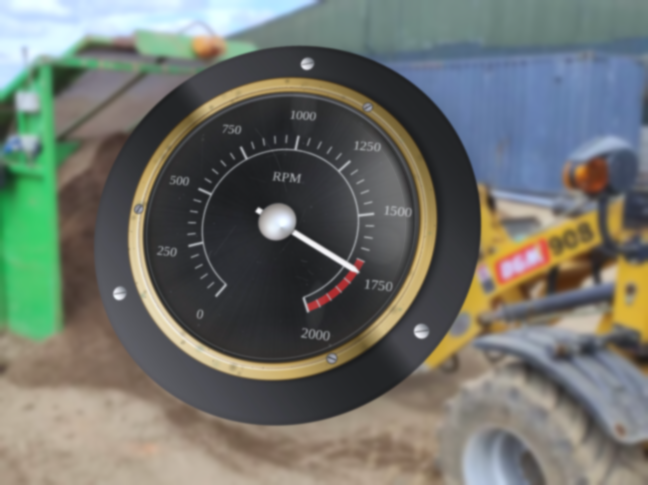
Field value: 1750; rpm
